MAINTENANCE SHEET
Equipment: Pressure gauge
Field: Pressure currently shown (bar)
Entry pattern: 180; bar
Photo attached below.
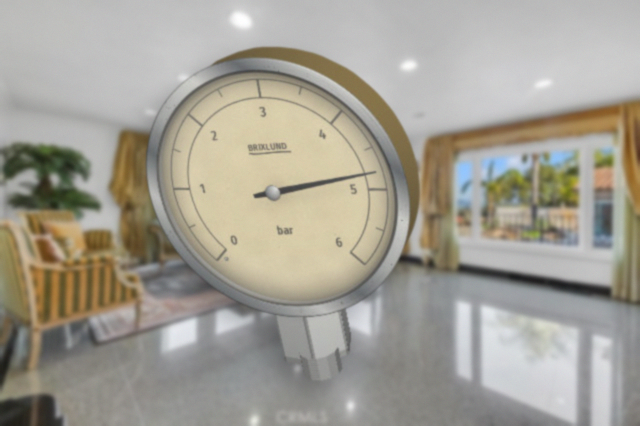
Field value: 4.75; bar
